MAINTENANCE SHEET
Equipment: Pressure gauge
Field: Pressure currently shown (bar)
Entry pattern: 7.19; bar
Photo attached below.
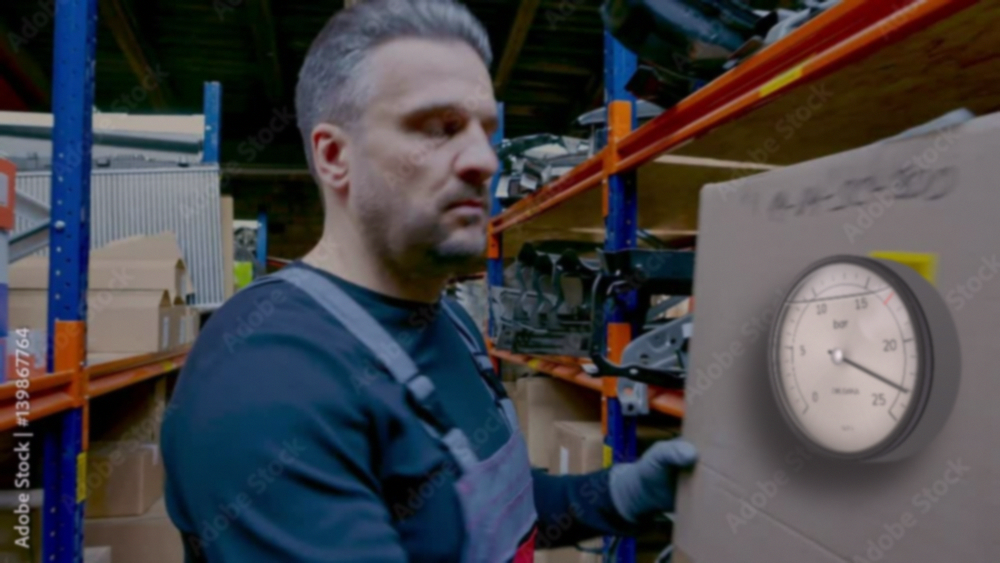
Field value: 23; bar
